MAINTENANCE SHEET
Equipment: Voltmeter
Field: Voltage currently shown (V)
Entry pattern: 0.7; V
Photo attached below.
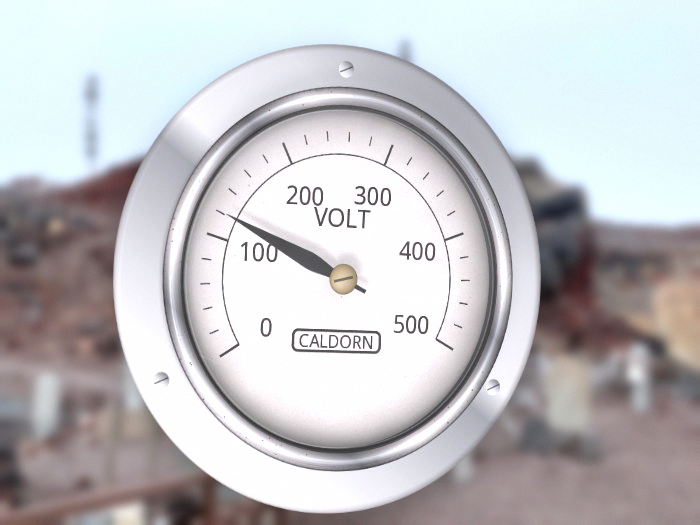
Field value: 120; V
